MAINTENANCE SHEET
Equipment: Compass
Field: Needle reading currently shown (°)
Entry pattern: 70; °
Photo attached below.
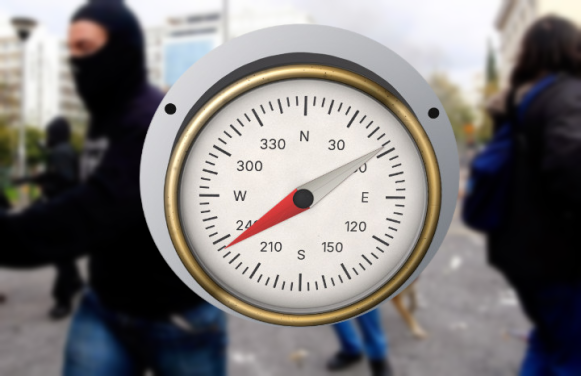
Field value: 235; °
